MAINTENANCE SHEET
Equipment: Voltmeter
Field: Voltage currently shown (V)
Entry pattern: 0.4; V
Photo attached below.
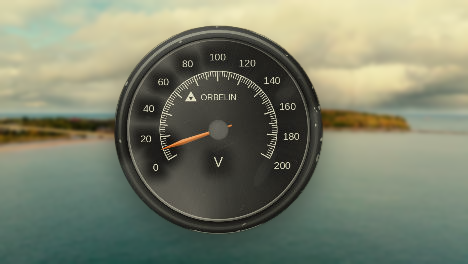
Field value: 10; V
